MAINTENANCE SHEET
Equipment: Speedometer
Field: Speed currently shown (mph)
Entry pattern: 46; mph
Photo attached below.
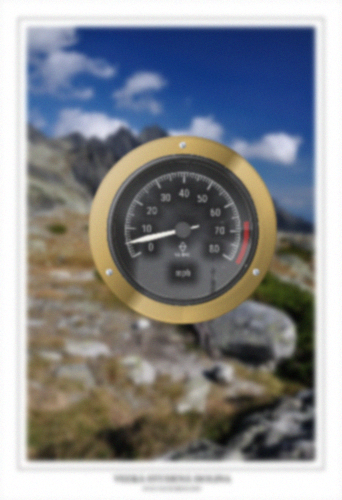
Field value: 5; mph
